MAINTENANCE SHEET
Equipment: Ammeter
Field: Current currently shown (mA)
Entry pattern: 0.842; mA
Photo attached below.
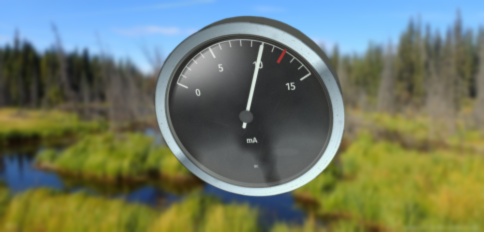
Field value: 10; mA
